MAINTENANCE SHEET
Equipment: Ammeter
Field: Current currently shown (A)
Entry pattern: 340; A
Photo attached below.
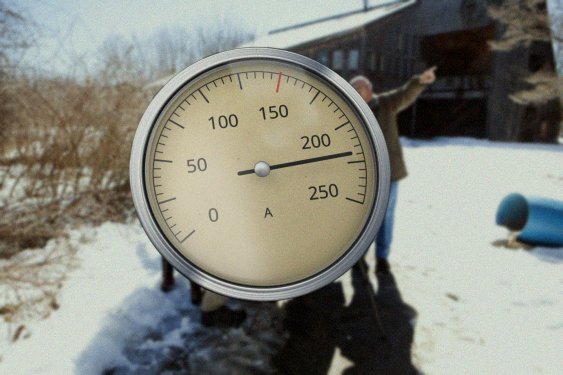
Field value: 220; A
